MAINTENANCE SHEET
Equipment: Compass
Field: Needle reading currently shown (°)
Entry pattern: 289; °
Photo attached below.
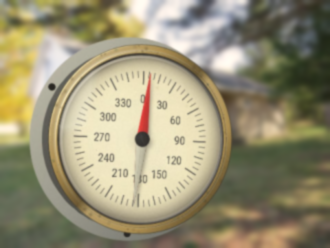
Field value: 5; °
